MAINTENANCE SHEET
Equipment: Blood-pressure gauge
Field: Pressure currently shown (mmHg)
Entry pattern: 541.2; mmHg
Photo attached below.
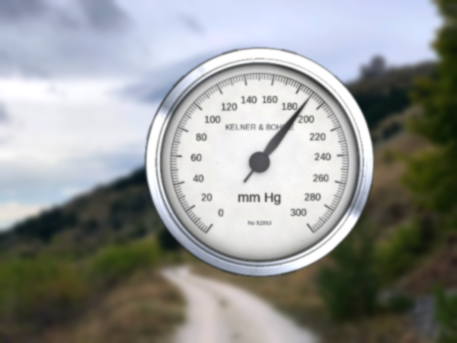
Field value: 190; mmHg
